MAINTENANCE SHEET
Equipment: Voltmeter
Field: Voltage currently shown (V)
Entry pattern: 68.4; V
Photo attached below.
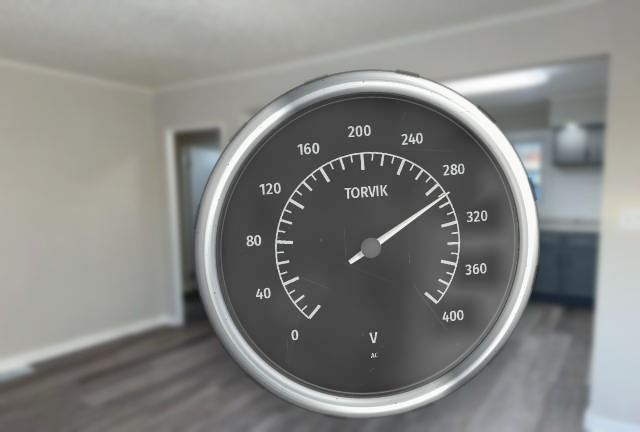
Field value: 290; V
